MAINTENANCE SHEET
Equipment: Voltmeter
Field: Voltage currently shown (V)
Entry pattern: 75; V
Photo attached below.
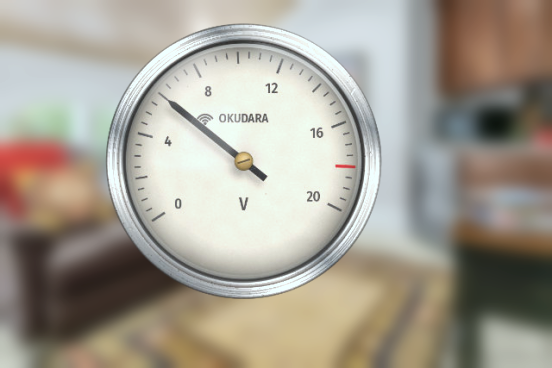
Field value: 6; V
